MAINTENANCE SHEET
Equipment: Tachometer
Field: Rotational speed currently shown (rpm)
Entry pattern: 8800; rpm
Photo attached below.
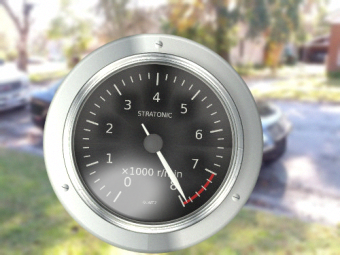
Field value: 7900; rpm
